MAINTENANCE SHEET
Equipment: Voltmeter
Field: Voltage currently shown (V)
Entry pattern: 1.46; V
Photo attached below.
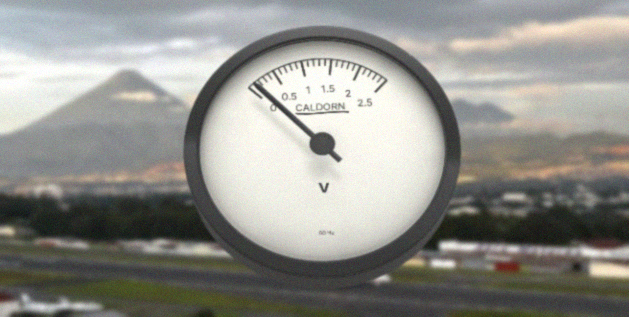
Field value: 0.1; V
